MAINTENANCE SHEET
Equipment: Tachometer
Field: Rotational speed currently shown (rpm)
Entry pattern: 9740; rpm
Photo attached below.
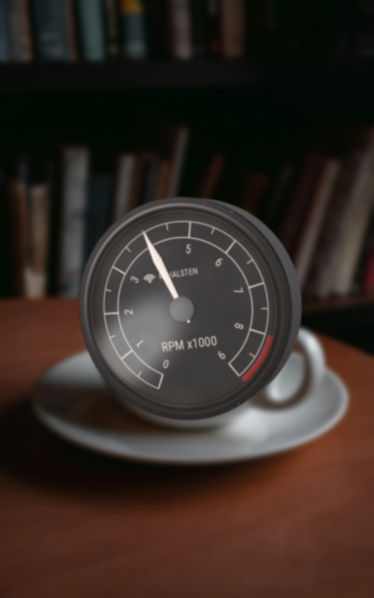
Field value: 4000; rpm
